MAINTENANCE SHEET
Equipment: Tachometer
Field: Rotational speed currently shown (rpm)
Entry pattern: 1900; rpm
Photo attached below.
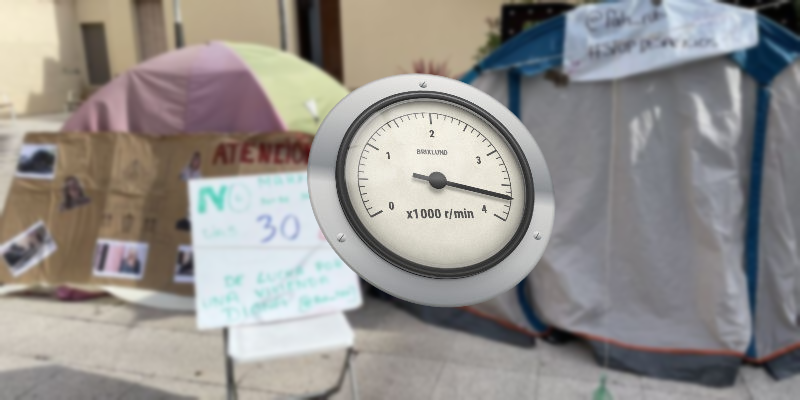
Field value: 3700; rpm
